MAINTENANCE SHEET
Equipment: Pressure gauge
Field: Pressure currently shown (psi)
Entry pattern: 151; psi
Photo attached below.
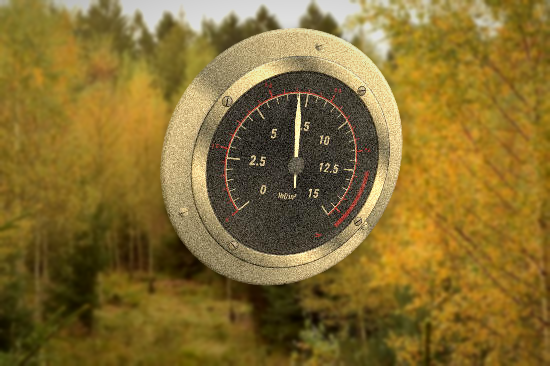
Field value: 7; psi
